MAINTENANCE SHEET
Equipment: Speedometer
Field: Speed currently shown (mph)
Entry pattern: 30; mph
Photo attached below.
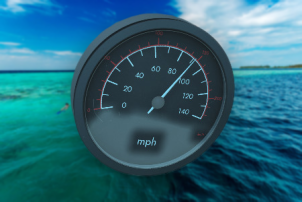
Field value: 90; mph
